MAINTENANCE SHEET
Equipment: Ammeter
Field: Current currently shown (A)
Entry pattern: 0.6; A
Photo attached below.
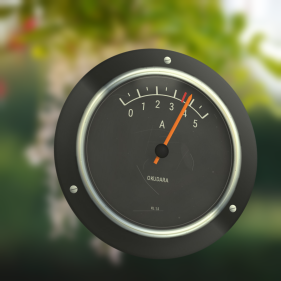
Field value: 3.75; A
